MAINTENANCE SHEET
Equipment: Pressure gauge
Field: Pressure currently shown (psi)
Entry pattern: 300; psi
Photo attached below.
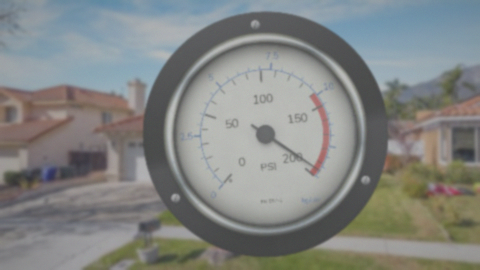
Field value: 195; psi
